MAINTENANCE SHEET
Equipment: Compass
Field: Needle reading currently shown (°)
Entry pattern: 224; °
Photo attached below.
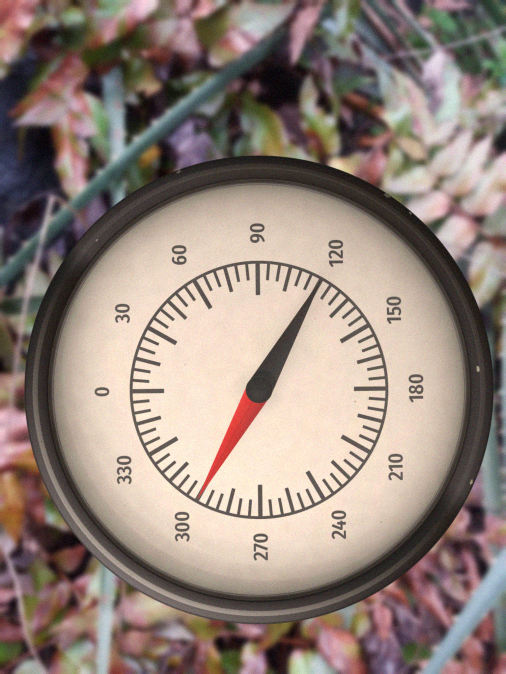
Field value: 300; °
